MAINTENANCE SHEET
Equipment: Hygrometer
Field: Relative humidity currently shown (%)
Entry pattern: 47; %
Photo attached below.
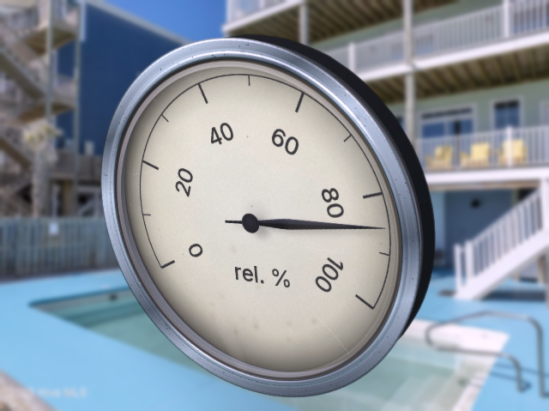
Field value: 85; %
